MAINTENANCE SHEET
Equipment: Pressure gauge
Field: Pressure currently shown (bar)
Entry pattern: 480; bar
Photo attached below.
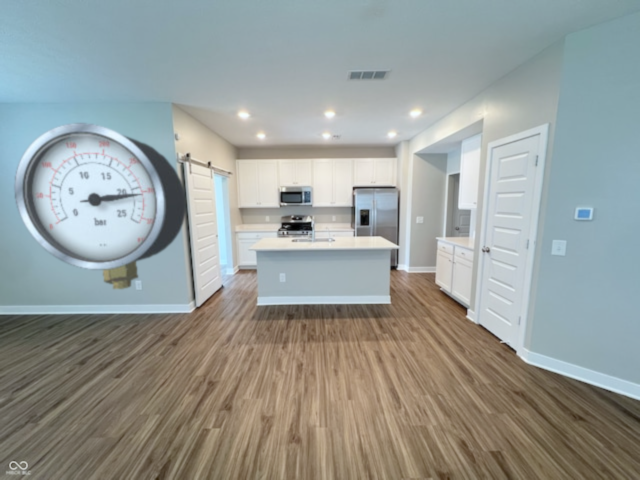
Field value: 21; bar
